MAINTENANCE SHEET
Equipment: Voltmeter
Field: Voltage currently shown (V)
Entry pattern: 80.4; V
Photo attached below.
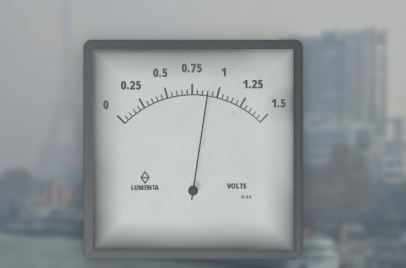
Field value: 0.9; V
